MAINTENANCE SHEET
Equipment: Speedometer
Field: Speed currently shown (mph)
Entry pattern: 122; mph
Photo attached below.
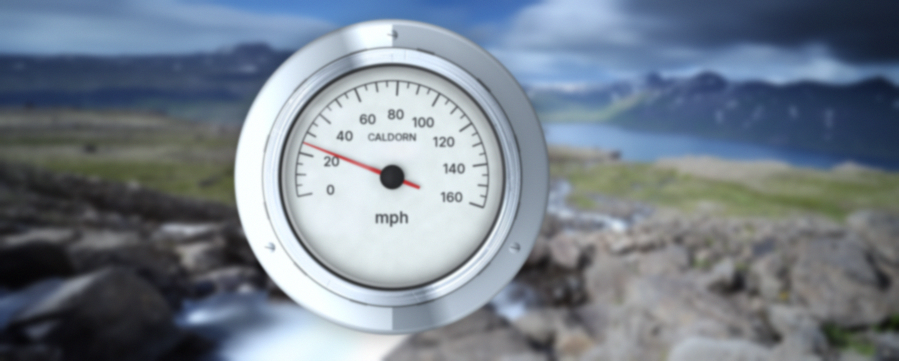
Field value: 25; mph
